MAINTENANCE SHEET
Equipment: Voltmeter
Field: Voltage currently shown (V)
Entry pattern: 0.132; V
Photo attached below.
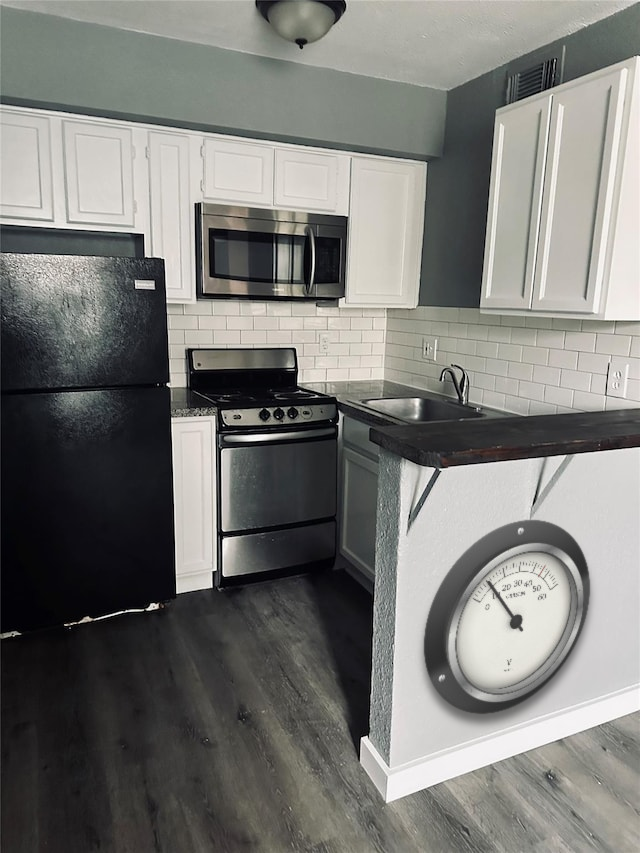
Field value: 10; V
